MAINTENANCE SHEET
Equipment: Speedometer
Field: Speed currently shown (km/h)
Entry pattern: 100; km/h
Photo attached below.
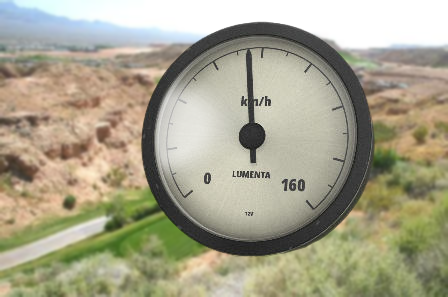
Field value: 75; km/h
